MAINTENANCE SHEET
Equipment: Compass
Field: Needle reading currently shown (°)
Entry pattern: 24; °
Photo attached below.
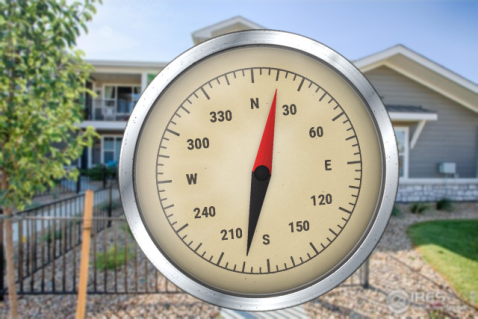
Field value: 15; °
